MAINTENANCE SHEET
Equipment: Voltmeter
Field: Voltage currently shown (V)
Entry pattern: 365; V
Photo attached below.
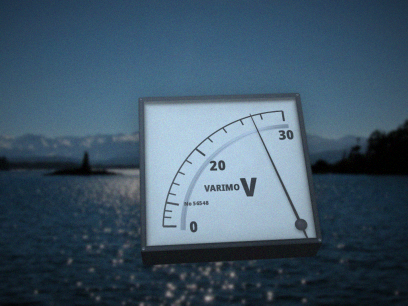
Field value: 27; V
